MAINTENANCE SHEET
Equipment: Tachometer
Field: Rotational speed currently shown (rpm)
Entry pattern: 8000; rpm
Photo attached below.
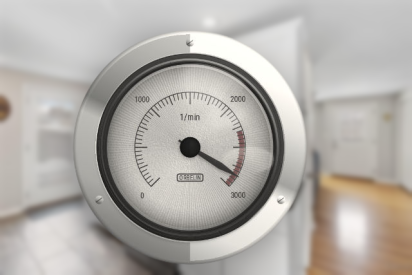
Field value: 2850; rpm
